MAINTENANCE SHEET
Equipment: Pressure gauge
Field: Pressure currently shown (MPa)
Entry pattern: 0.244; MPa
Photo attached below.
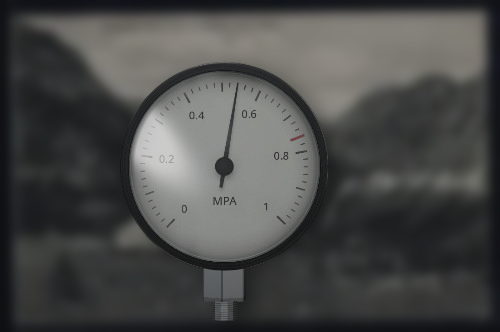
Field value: 0.54; MPa
